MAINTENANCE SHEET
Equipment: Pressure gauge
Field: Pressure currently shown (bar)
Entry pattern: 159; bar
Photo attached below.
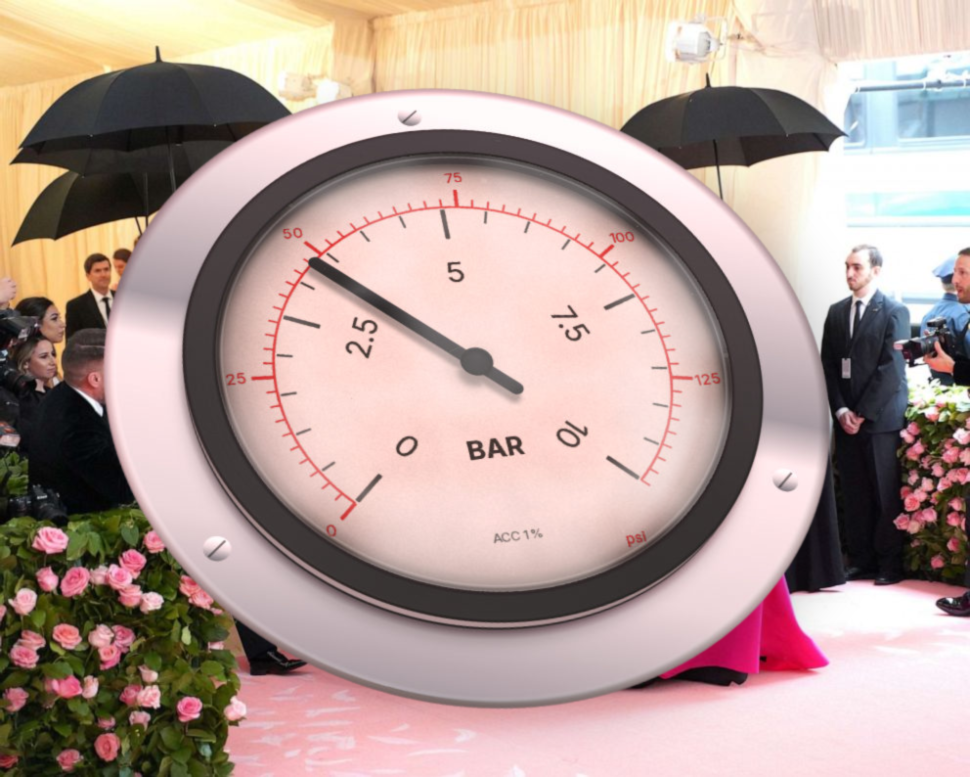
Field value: 3.25; bar
